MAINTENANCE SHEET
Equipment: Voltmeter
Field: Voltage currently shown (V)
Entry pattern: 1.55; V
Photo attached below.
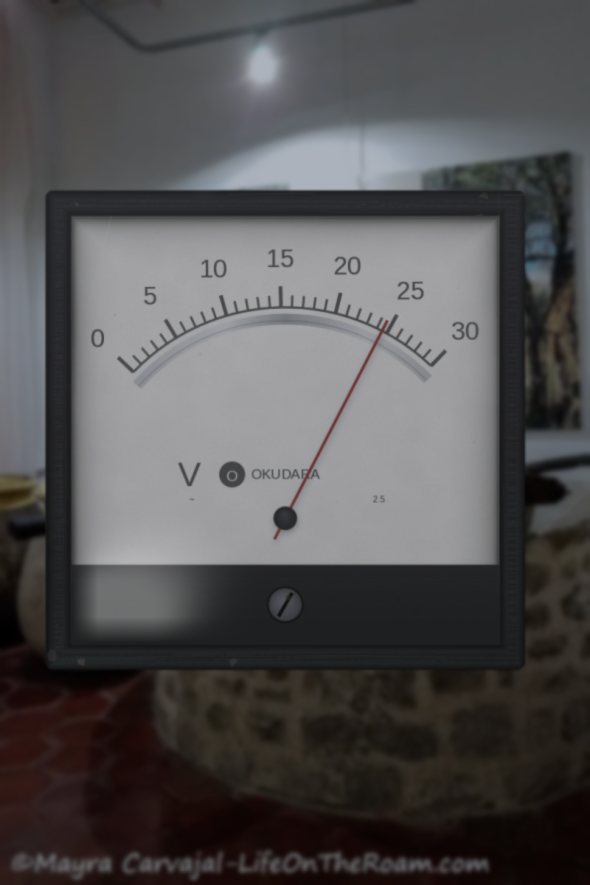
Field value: 24.5; V
